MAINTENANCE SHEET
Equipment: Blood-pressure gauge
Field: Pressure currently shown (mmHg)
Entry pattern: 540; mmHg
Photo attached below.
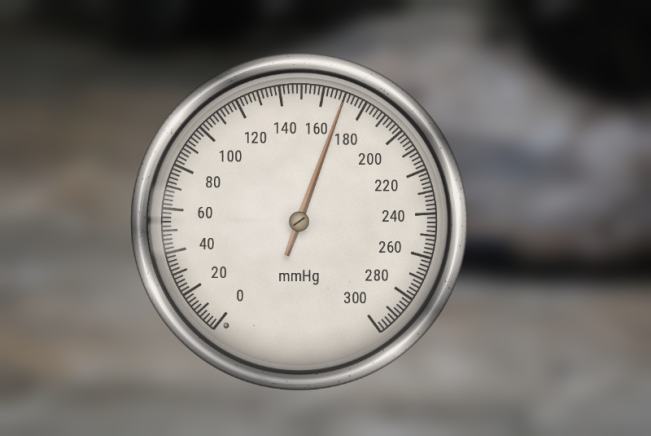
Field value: 170; mmHg
